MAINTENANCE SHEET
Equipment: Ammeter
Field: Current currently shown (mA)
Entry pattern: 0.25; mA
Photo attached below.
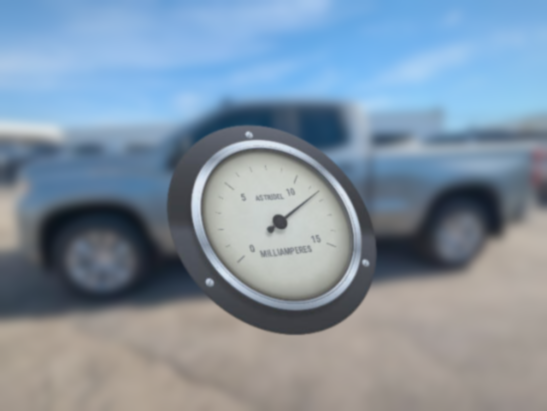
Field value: 11.5; mA
